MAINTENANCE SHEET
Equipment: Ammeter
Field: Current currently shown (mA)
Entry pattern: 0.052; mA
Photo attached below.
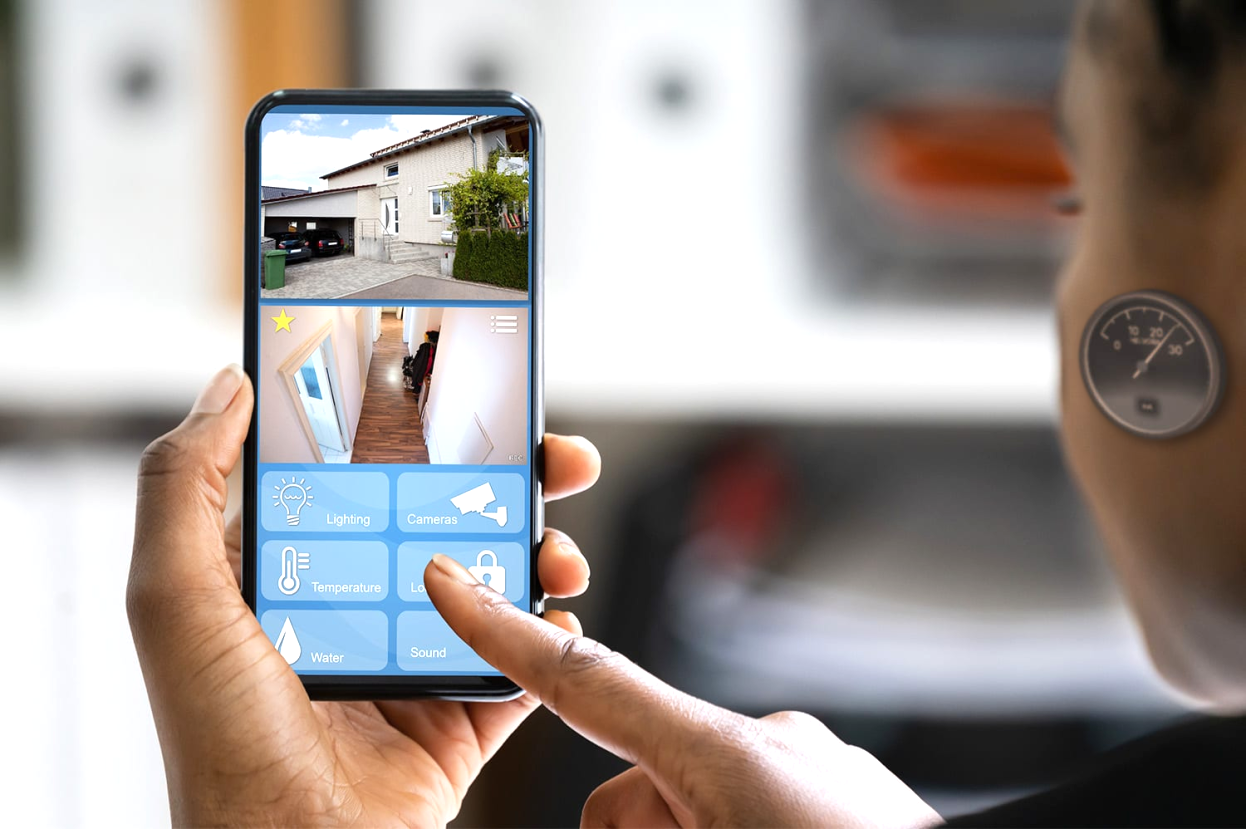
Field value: 25; mA
